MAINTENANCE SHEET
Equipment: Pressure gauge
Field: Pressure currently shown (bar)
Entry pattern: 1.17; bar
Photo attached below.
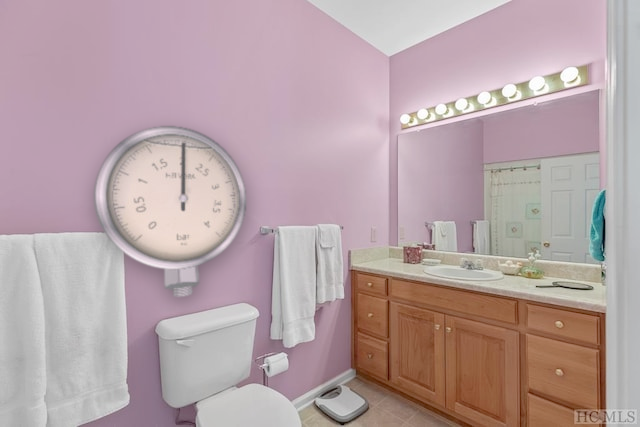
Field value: 2; bar
